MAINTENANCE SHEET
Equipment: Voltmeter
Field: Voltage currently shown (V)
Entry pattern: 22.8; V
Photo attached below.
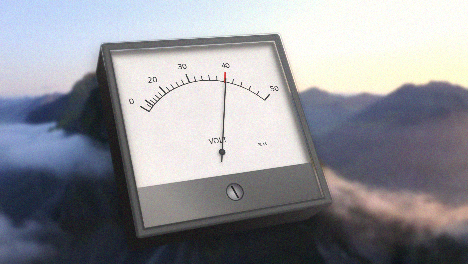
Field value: 40; V
